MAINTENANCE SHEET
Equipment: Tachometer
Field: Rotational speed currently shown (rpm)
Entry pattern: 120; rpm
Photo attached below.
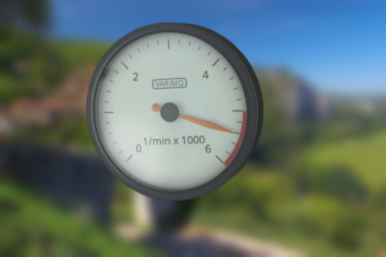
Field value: 5400; rpm
